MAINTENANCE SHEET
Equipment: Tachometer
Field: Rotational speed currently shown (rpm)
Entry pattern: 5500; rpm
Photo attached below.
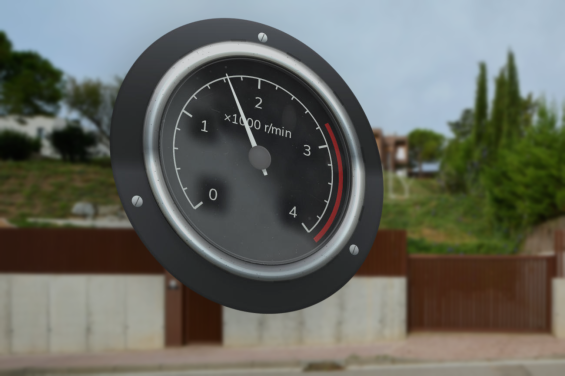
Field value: 1600; rpm
